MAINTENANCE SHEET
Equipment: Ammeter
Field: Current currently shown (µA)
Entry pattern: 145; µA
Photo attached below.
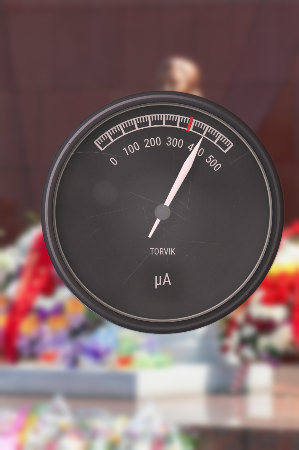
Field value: 400; µA
